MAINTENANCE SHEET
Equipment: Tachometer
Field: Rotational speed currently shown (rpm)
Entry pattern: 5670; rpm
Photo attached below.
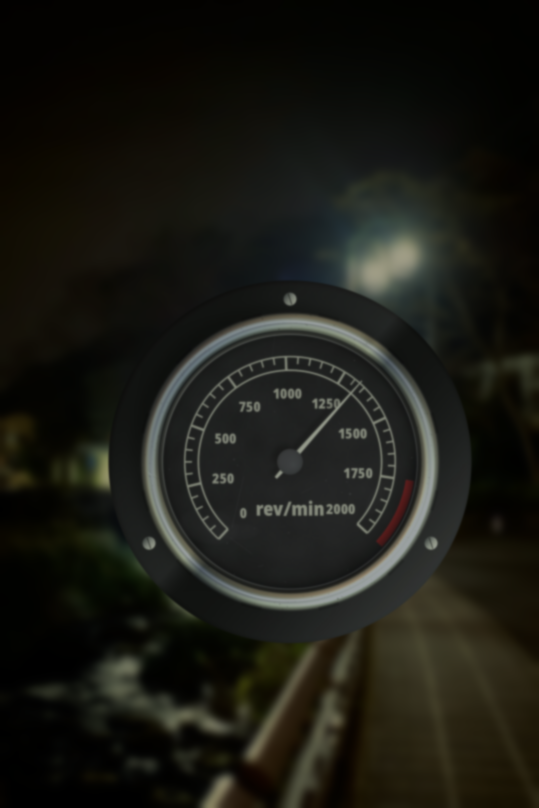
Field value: 1325; rpm
